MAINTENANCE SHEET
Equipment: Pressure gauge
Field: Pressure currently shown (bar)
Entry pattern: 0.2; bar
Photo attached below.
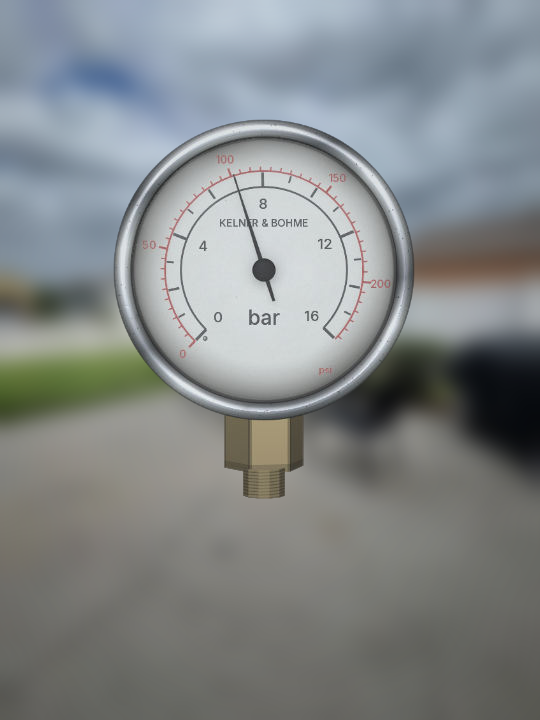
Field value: 7; bar
